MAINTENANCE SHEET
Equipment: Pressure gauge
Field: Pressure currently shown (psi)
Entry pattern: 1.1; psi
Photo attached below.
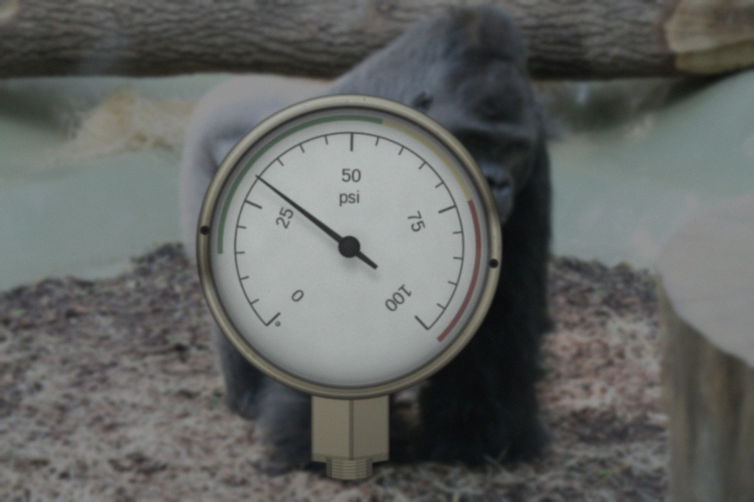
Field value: 30; psi
